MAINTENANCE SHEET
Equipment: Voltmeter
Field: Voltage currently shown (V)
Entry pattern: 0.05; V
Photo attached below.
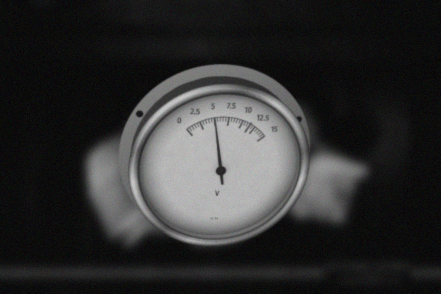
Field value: 5; V
